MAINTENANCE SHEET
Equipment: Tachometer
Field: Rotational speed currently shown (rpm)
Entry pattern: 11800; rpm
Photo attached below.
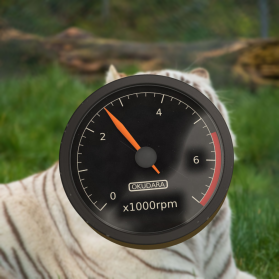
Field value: 2600; rpm
